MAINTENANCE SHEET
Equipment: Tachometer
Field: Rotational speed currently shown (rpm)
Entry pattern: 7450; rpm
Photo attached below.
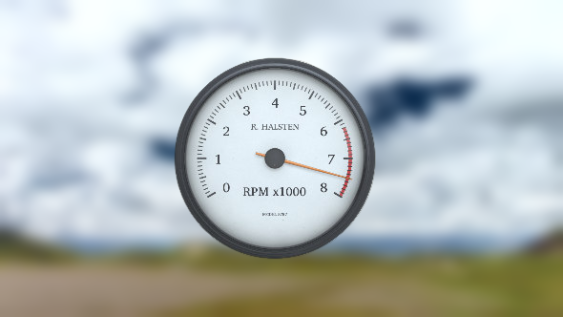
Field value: 7500; rpm
